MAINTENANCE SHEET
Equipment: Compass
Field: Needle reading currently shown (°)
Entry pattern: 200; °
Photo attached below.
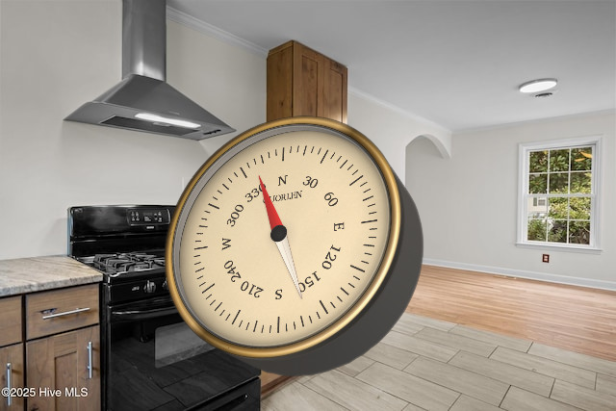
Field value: 340; °
